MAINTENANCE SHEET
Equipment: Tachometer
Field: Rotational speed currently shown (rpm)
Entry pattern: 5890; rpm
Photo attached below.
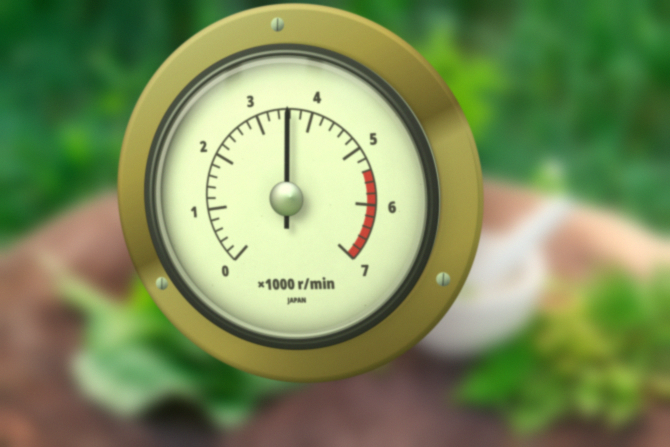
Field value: 3600; rpm
